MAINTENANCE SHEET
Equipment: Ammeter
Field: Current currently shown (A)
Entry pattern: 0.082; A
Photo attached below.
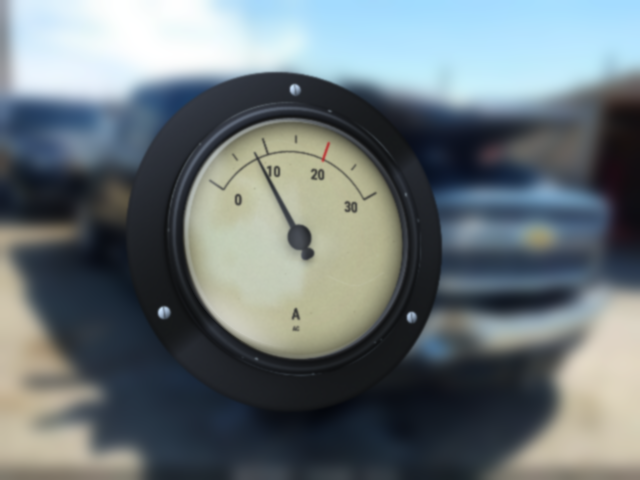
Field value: 7.5; A
